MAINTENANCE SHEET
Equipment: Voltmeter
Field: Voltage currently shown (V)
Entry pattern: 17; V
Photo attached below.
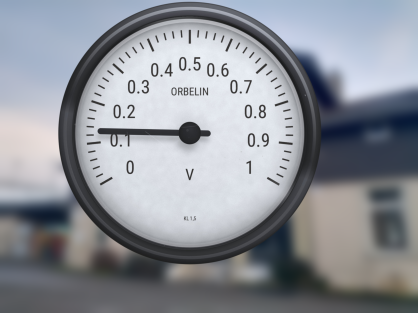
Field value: 0.13; V
